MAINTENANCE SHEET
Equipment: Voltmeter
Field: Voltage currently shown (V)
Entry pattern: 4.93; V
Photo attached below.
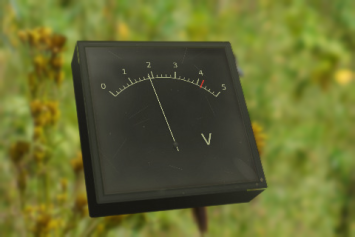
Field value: 1.8; V
